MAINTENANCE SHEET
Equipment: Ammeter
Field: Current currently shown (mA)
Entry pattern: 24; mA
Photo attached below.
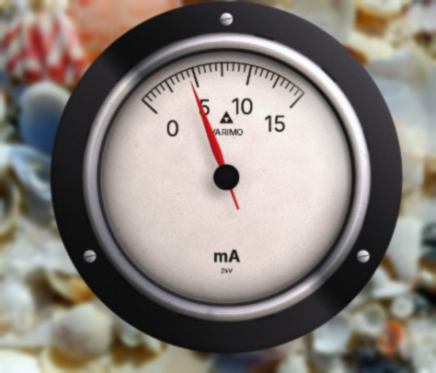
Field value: 4.5; mA
